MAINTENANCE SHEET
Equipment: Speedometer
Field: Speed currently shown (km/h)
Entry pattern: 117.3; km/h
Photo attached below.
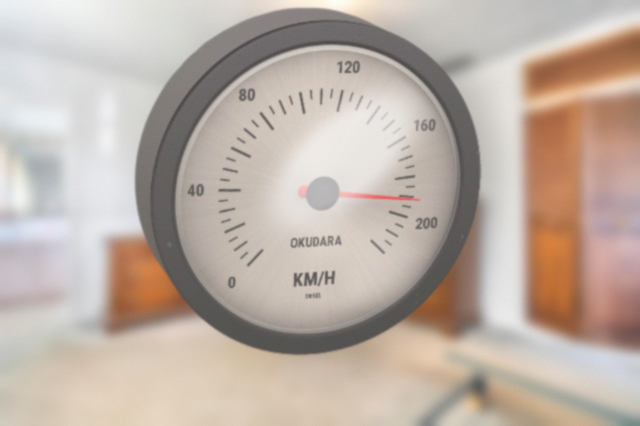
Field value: 190; km/h
